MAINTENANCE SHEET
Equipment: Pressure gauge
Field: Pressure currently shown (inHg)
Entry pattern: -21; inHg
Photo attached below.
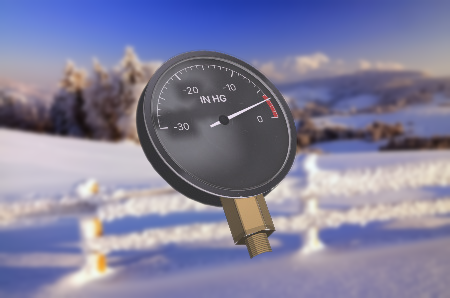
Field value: -3; inHg
